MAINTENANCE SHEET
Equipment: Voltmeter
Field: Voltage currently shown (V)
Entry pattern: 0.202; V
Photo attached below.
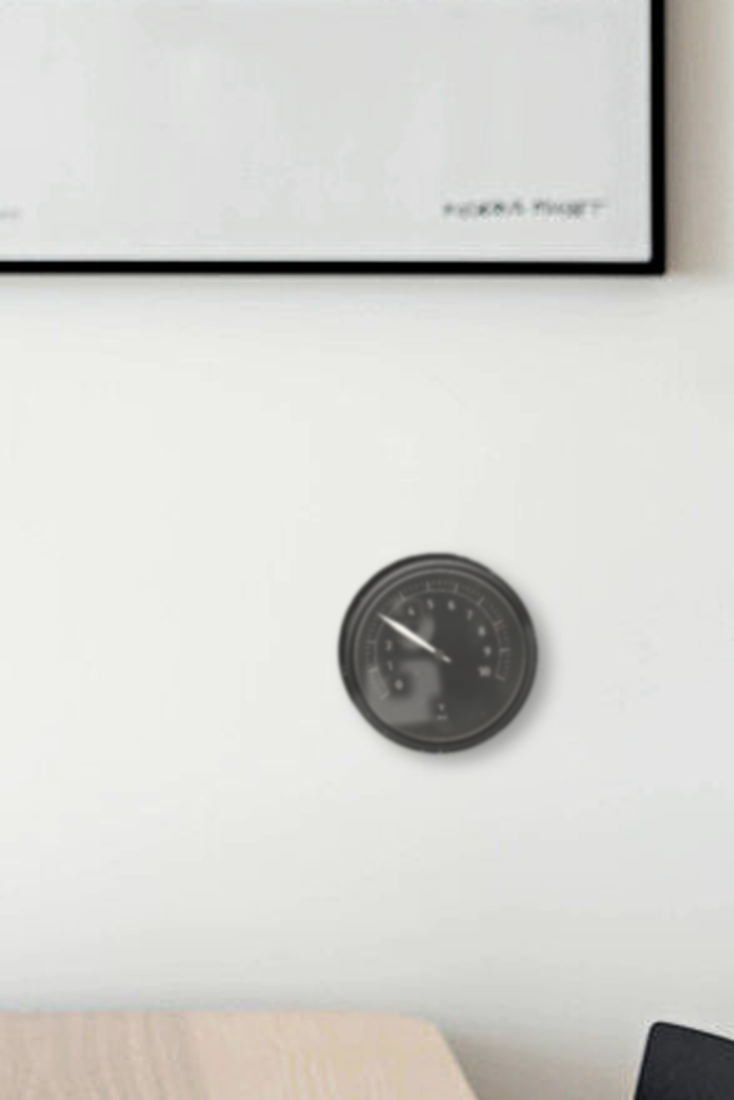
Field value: 3; V
